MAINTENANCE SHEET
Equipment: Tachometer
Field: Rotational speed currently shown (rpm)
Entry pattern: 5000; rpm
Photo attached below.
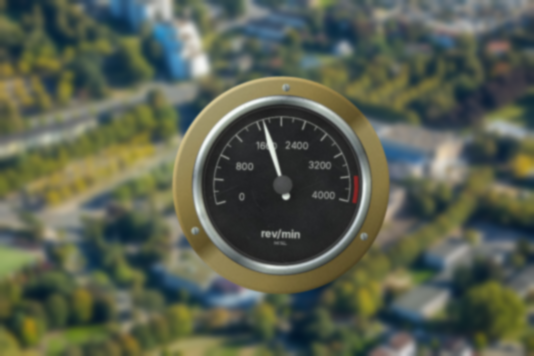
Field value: 1700; rpm
